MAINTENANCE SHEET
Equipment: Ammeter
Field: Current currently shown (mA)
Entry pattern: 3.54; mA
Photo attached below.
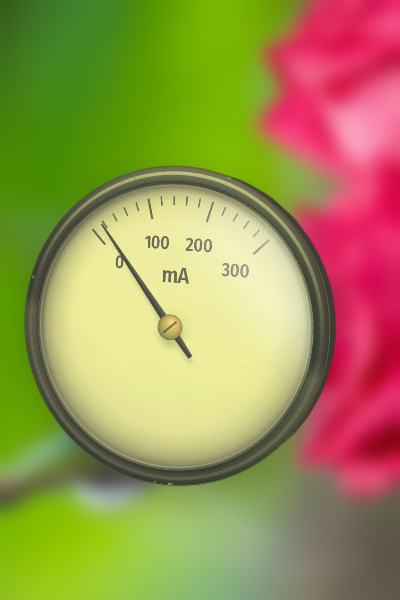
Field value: 20; mA
